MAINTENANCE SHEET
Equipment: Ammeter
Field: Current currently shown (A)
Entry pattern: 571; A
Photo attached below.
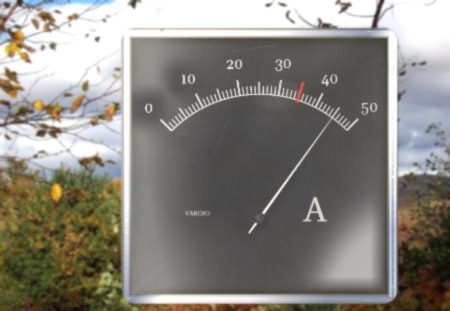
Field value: 45; A
